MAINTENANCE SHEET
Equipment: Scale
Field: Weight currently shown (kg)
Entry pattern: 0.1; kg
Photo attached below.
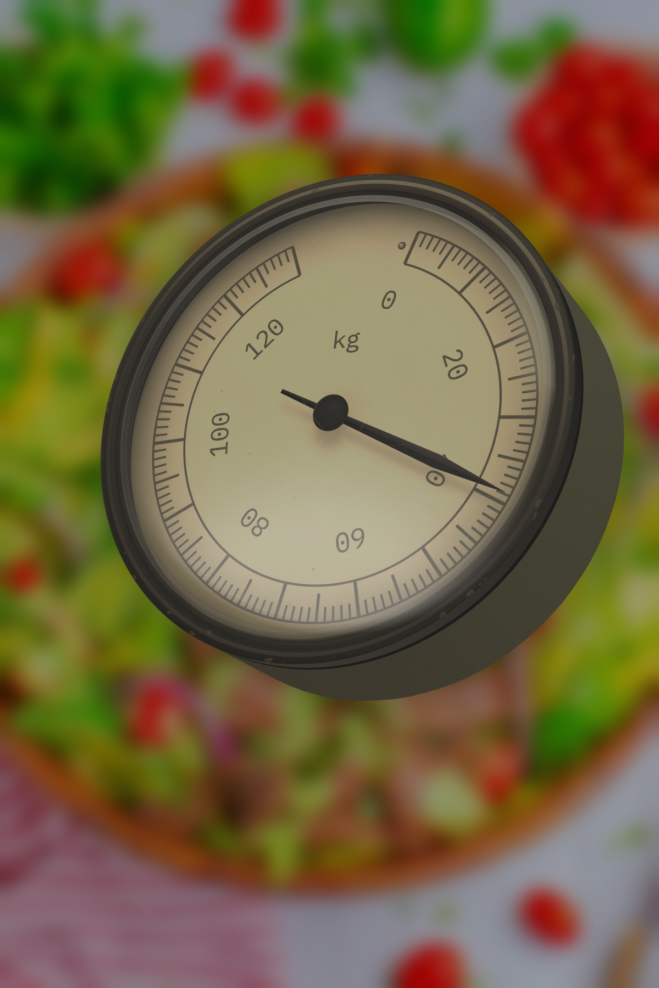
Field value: 39; kg
